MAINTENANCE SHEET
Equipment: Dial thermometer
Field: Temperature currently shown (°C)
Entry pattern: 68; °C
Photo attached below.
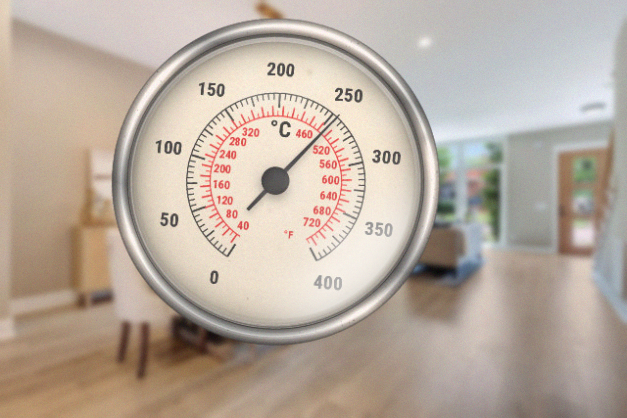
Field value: 255; °C
